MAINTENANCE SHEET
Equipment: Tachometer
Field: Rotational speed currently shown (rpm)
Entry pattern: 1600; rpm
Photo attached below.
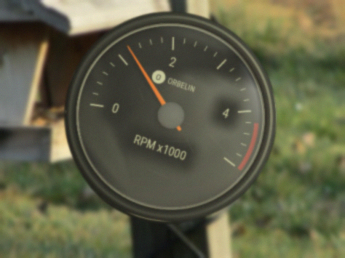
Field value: 1200; rpm
